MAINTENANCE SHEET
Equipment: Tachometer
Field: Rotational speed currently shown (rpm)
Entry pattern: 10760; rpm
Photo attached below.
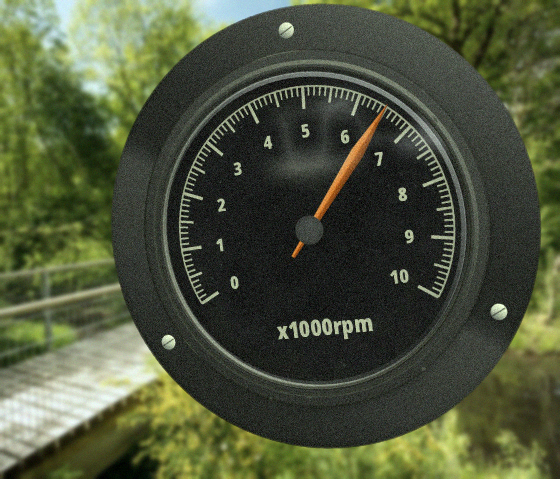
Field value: 6500; rpm
